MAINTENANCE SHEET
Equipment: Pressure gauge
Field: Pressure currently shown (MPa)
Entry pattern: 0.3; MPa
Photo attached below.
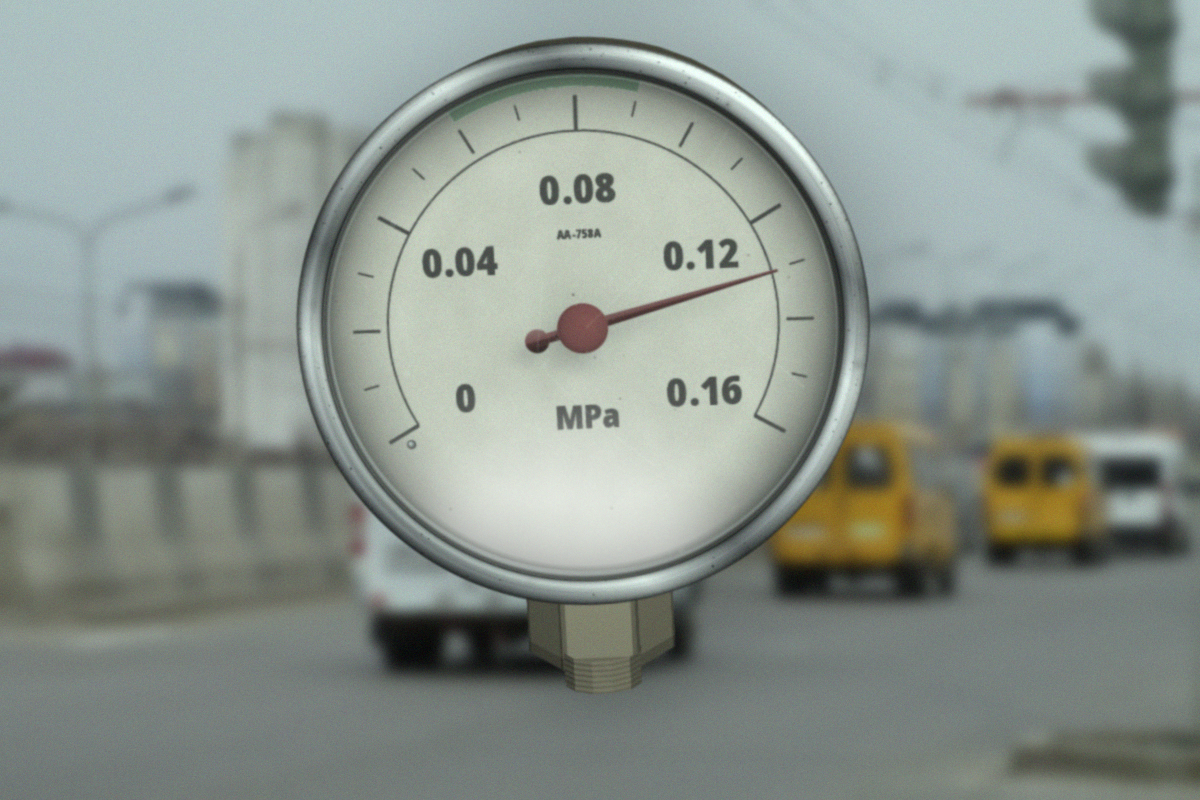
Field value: 0.13; MPa
